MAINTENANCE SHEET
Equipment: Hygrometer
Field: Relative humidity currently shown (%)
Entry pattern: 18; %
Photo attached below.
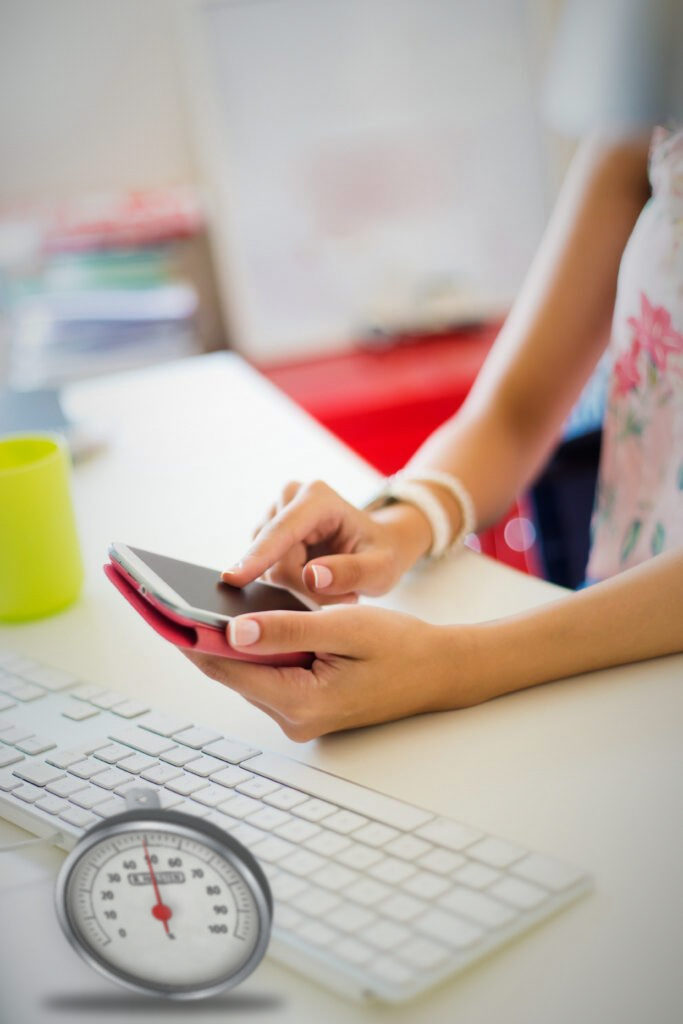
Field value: 50; %
